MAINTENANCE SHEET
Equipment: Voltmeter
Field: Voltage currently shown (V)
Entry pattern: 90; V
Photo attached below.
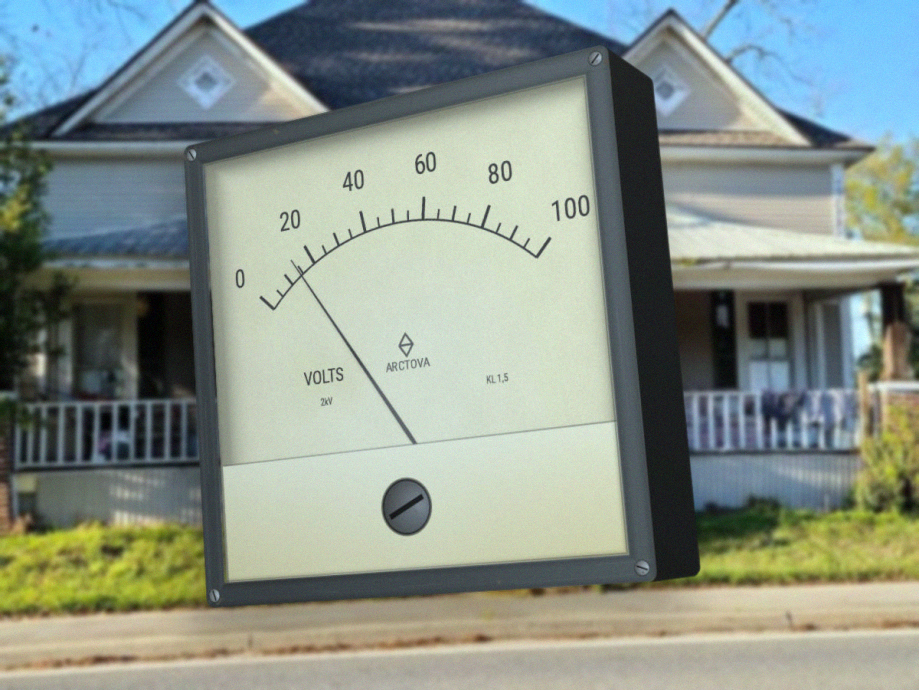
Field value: 15; V
